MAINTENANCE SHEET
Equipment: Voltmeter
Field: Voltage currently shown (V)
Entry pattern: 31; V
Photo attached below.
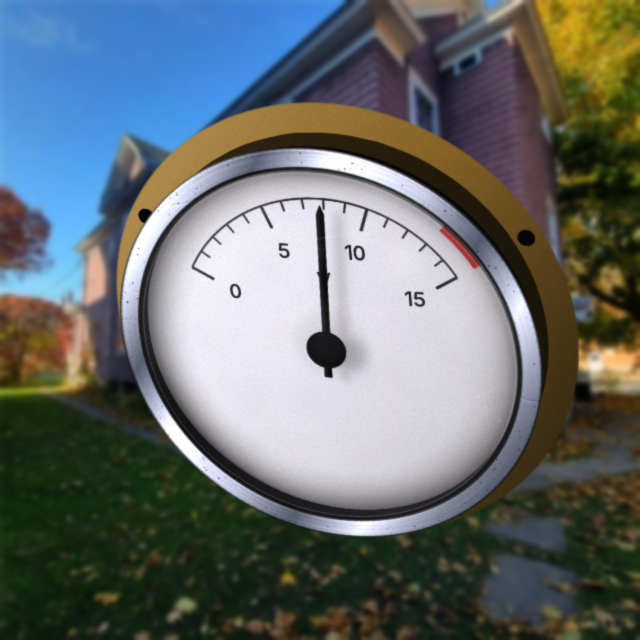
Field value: 8; V
